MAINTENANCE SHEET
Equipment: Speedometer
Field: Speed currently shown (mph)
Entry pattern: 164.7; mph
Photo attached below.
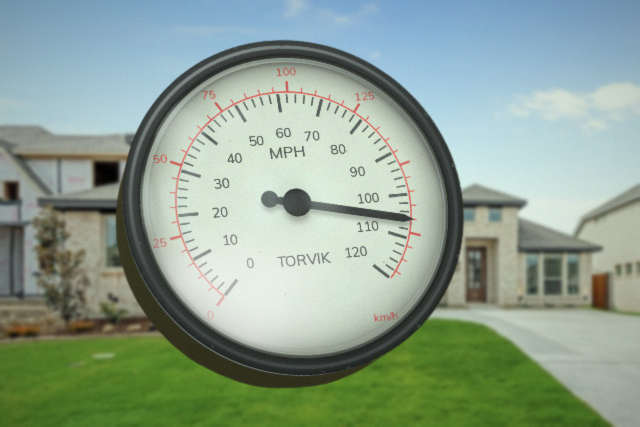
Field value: 106; mph
